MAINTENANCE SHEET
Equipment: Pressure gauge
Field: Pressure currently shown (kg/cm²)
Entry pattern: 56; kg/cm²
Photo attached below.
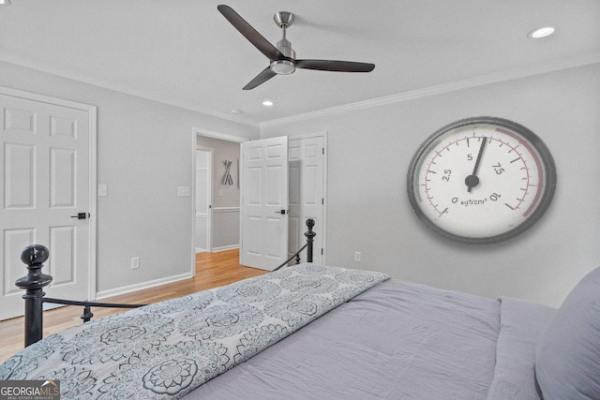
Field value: 5.75; kg/cm²
